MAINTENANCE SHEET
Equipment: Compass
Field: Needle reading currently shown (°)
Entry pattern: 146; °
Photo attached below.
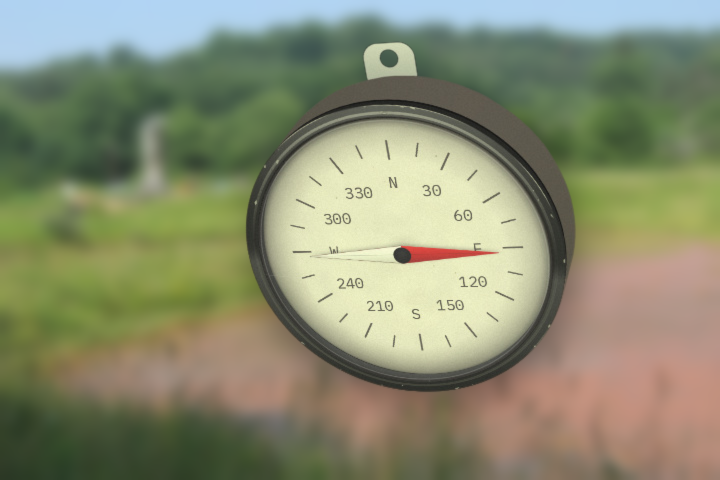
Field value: 90; °
